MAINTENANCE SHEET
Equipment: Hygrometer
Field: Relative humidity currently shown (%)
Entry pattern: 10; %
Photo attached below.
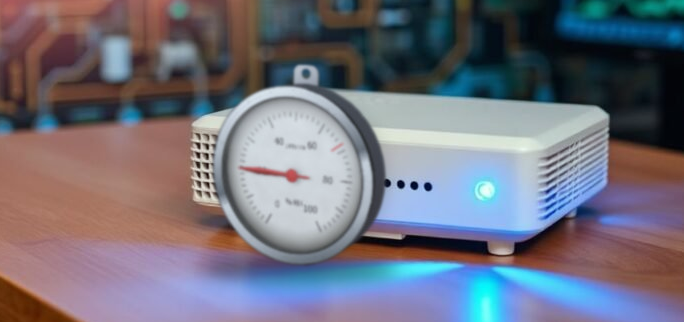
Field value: 20; %
